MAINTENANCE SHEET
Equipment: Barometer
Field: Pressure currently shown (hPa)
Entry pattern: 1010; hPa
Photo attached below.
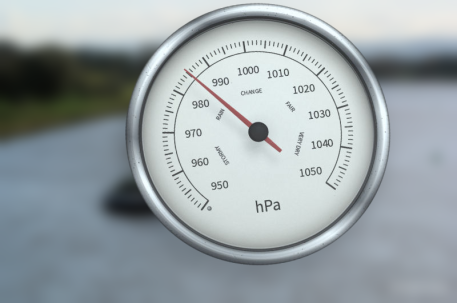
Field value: 985; hPa
